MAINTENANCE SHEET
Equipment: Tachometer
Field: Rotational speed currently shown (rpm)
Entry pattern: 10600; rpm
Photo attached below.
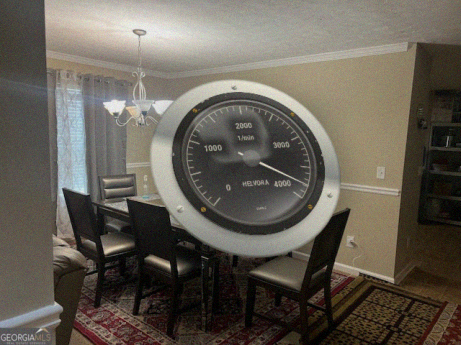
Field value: 3800; rpm
